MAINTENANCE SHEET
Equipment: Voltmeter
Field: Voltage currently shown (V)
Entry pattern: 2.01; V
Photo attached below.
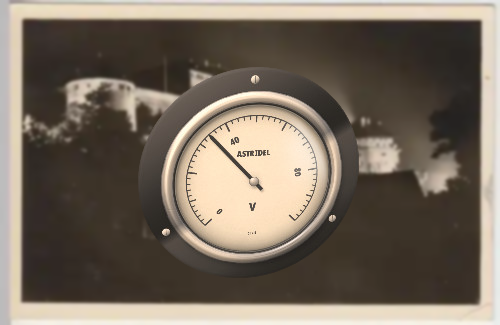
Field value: 34; V
